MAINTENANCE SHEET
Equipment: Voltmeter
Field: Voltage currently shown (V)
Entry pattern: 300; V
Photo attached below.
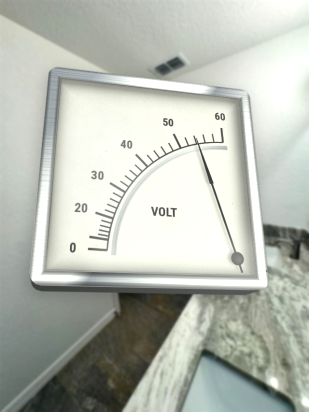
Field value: 54; V
